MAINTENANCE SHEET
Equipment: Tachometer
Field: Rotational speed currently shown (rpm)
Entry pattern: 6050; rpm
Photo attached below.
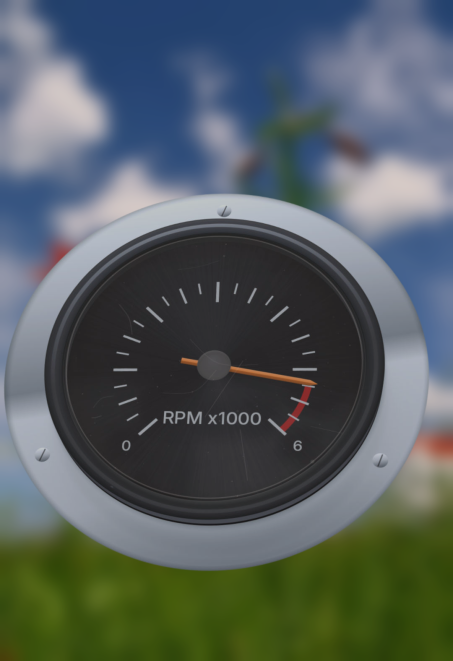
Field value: 5250; rpm
